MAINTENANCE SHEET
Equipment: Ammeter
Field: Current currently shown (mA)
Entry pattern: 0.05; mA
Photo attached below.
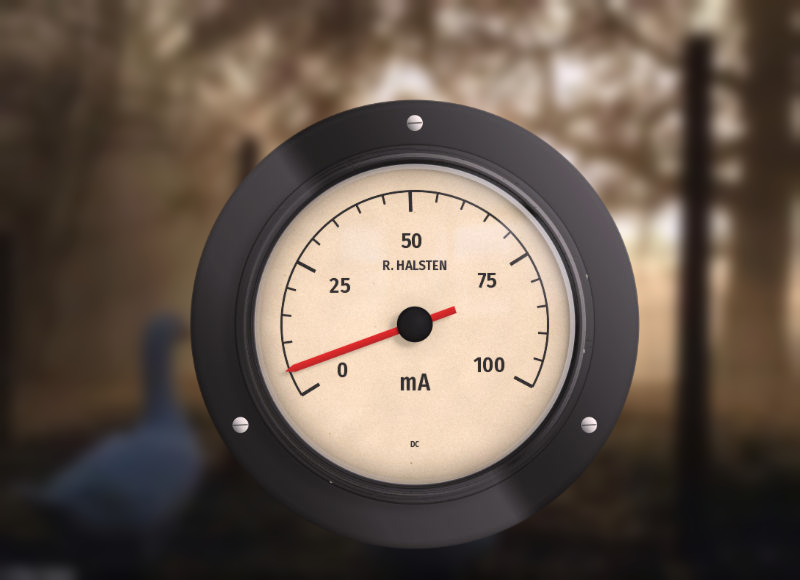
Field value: 5; mA
